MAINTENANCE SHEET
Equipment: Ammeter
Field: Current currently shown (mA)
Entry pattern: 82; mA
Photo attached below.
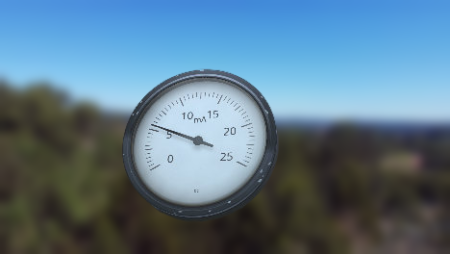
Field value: 5.5; mA
